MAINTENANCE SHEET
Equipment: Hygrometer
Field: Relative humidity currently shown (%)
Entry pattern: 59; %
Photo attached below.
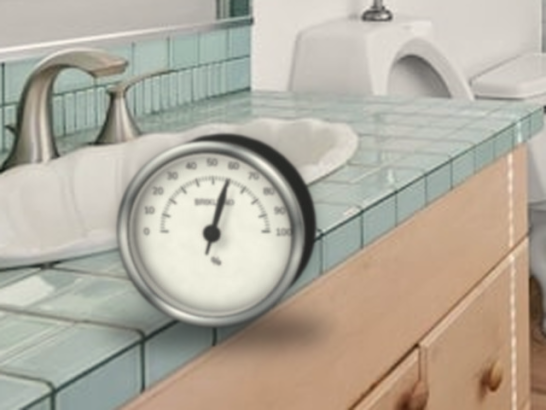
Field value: 60; %
